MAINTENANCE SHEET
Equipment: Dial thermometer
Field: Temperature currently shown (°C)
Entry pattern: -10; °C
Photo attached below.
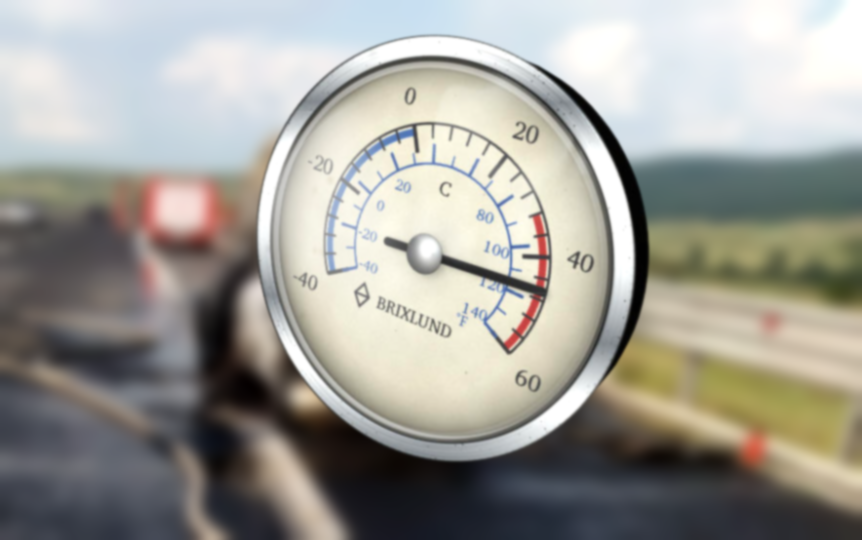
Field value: 46; °C
